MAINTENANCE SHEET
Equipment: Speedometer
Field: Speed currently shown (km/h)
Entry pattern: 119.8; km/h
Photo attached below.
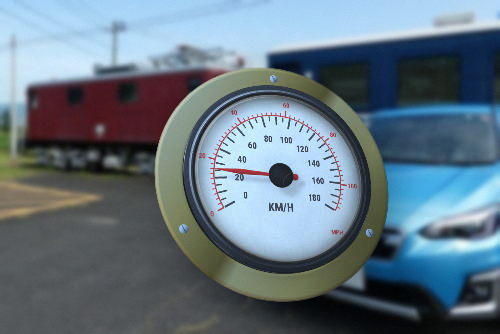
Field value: 25; km/h
